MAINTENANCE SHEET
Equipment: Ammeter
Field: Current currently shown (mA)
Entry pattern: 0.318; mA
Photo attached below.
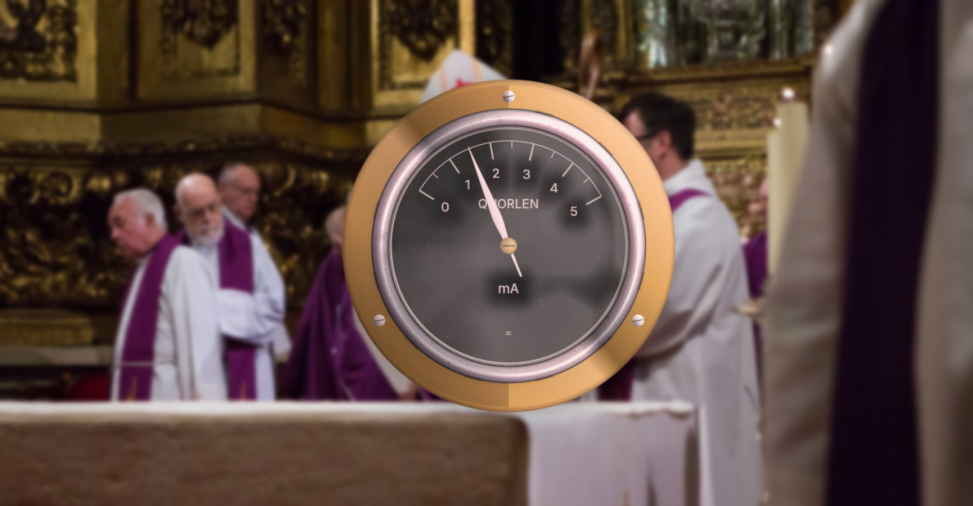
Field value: 1.5; mA
